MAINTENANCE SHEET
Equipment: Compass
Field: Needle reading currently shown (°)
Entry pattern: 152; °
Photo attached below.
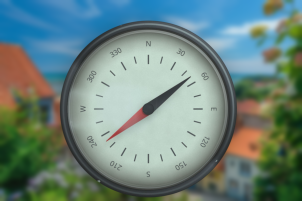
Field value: 232.5; °
